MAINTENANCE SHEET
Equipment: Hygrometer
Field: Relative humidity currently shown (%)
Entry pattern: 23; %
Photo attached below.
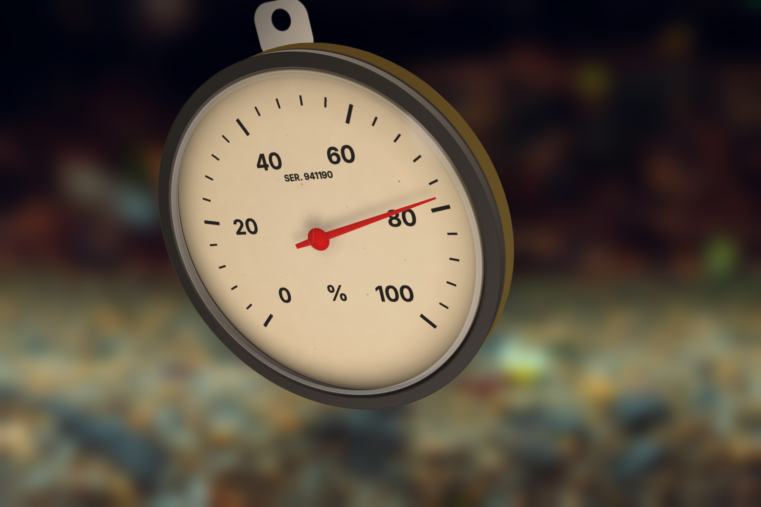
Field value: 78; %
